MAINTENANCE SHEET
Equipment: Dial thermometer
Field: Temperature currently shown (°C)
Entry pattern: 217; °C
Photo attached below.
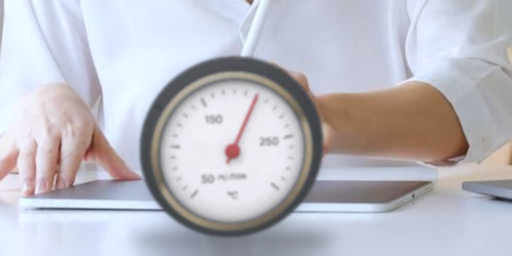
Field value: 200; °C
